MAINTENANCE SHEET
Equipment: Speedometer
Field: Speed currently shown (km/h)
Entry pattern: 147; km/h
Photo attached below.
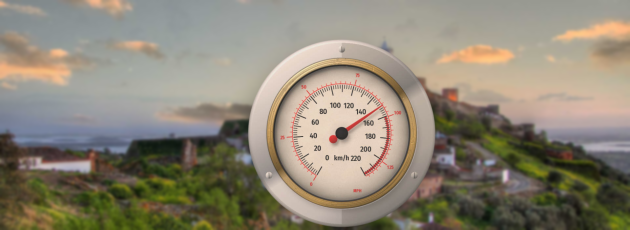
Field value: 150; km/h
